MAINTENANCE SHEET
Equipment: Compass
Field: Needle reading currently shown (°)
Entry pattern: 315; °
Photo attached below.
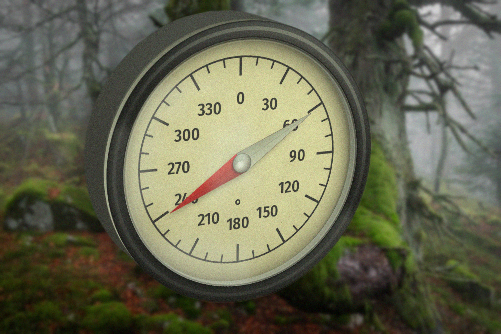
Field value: 240; °
